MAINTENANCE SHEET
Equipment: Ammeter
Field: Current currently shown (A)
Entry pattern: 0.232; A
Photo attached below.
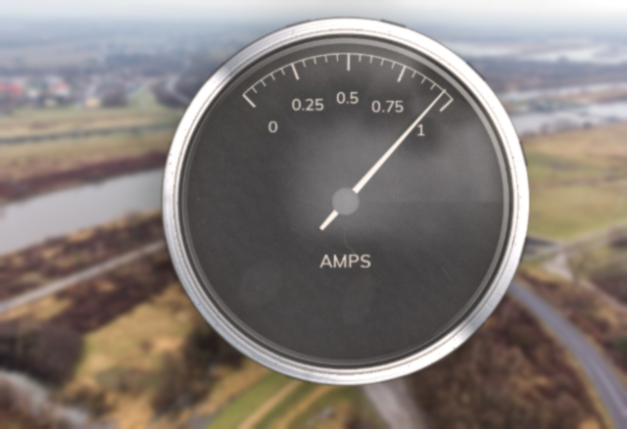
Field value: 0.95; A
